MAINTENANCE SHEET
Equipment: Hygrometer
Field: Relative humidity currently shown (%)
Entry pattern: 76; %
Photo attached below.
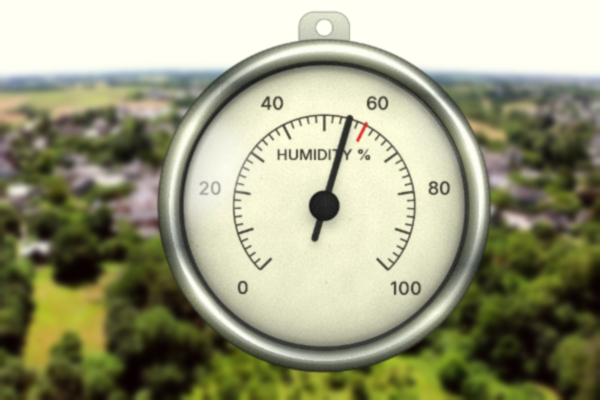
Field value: 56; %
